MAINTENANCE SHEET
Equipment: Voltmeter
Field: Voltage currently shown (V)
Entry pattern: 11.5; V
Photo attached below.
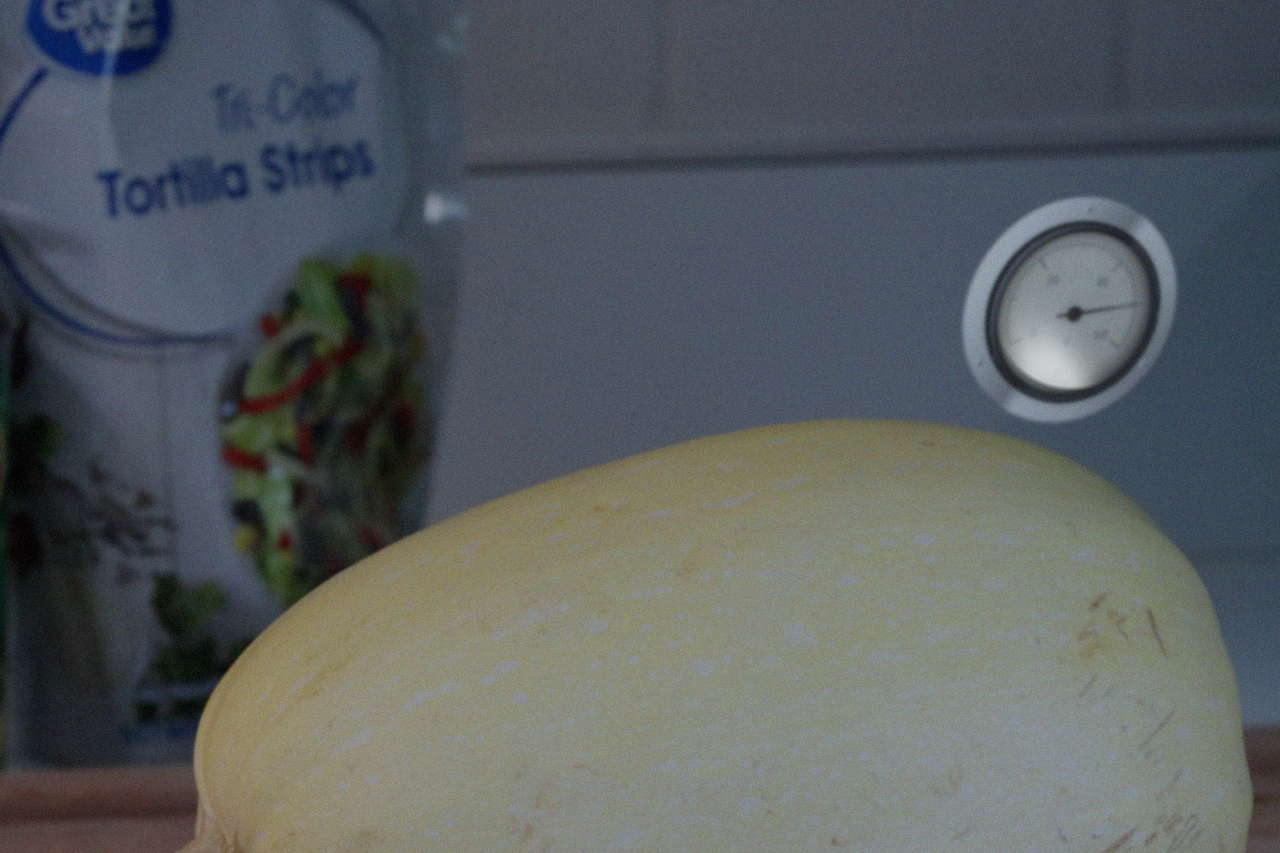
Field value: 50; V
